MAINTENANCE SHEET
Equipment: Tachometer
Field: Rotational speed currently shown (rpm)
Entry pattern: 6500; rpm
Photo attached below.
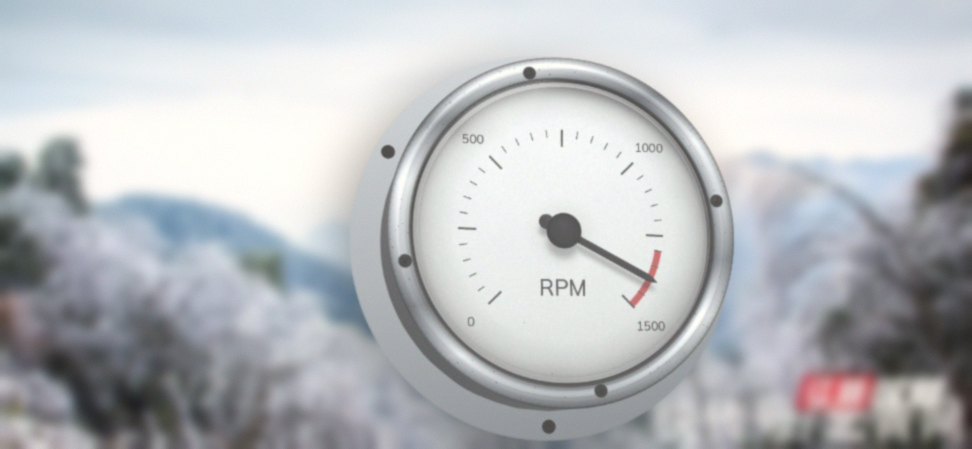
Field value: 1400; rpm
